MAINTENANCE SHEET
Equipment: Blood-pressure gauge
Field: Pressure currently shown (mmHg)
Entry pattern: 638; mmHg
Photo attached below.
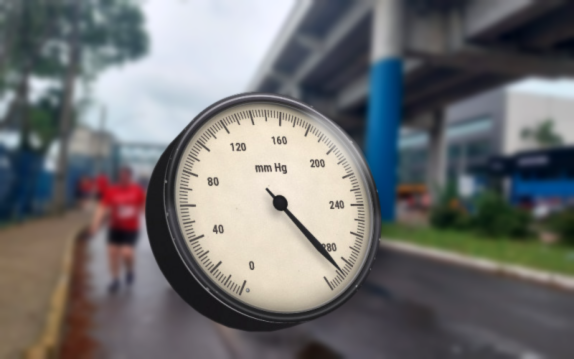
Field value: 290; mmHg
